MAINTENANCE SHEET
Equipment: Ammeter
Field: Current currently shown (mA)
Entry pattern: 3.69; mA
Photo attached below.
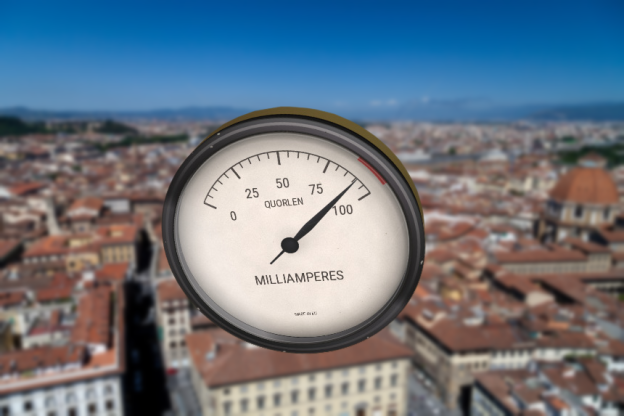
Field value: 90; mA
